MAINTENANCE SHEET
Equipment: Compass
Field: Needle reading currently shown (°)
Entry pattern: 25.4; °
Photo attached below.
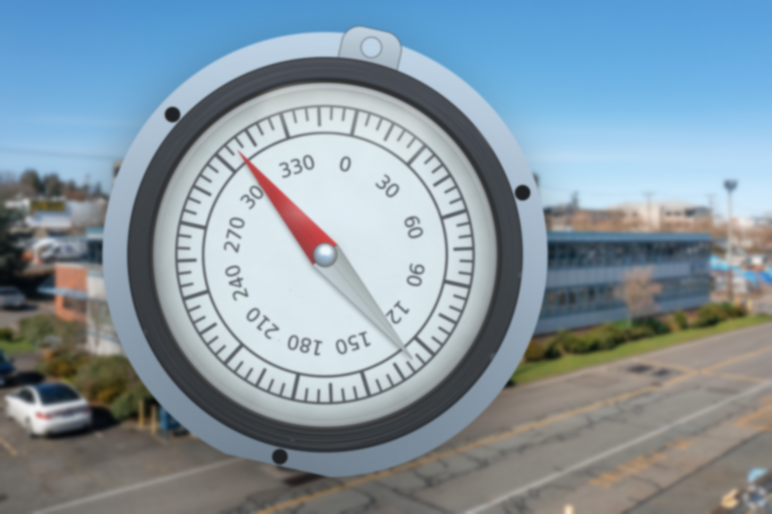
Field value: 307.5; °
